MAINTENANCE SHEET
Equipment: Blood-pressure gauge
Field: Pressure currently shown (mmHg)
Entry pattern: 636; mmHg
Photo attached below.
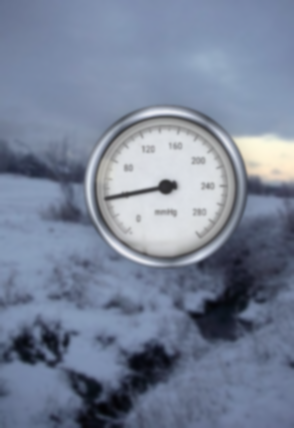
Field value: 40; mmHg
